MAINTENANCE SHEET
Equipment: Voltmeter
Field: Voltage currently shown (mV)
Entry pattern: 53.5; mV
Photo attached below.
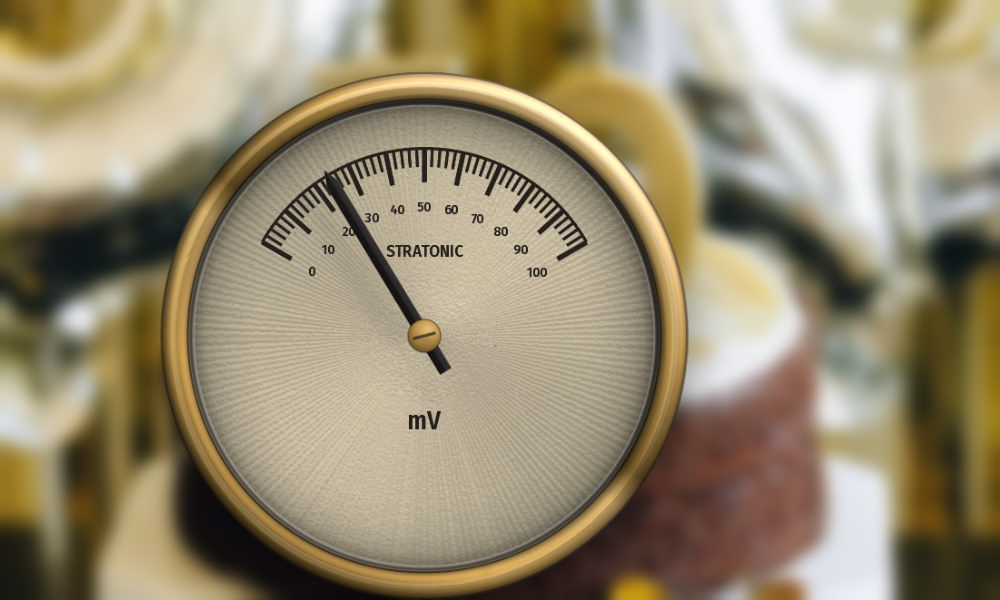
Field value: 24; mV
